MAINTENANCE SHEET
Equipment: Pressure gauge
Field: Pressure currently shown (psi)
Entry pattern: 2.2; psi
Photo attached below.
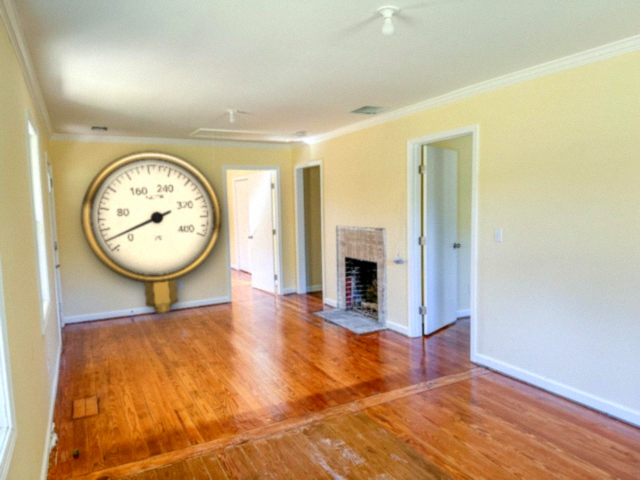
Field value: 20; psi
